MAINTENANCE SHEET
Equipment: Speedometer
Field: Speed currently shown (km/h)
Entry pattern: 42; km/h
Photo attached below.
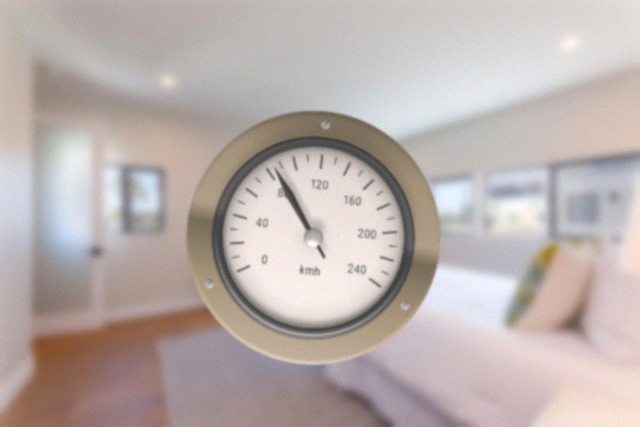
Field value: 85; km/h
